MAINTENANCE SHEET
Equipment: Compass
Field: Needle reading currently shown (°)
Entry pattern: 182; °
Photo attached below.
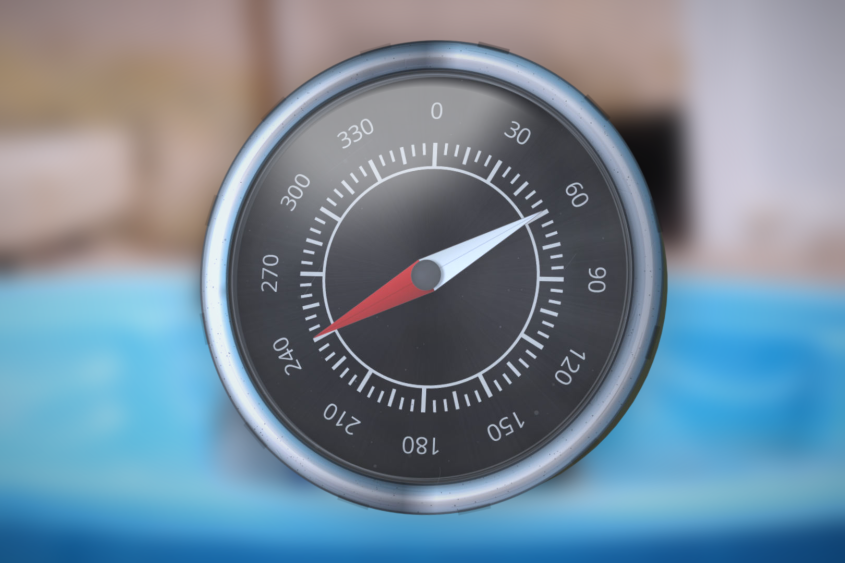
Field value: 240; °
